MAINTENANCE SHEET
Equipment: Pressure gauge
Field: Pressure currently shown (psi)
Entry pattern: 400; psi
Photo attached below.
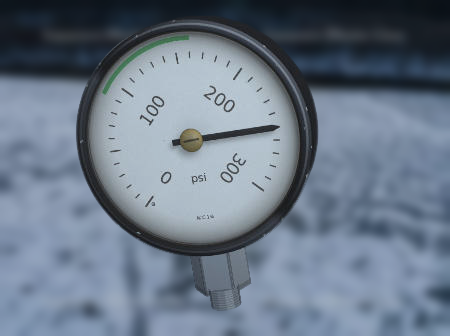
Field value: 250; psi
